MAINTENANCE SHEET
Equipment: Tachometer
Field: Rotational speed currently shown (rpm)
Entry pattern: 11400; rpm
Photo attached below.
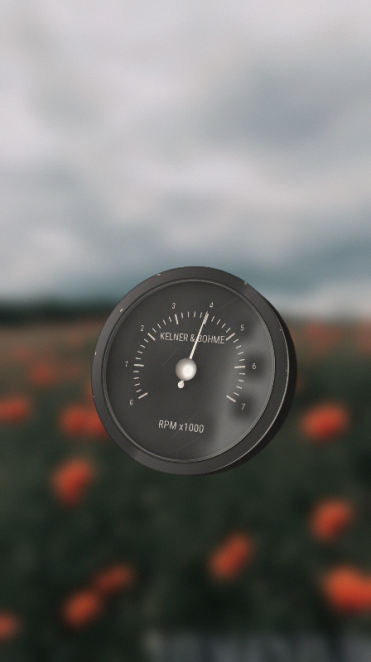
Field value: 4000; rpm
